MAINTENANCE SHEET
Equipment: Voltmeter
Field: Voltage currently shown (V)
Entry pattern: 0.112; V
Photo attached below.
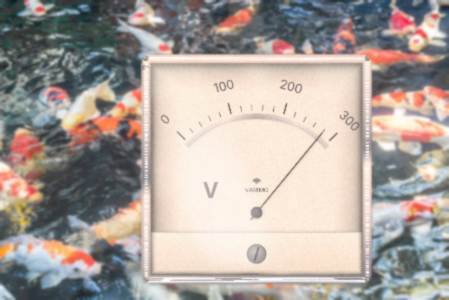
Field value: 280; V
